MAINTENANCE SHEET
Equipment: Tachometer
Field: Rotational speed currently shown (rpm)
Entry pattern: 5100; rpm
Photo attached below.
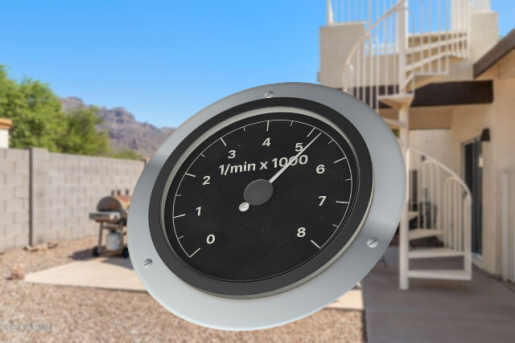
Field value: 5250; rpm
